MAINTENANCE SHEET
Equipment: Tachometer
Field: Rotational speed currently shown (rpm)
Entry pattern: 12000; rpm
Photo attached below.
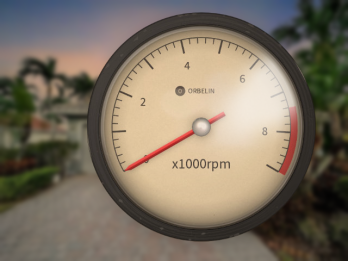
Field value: 0; rpm
